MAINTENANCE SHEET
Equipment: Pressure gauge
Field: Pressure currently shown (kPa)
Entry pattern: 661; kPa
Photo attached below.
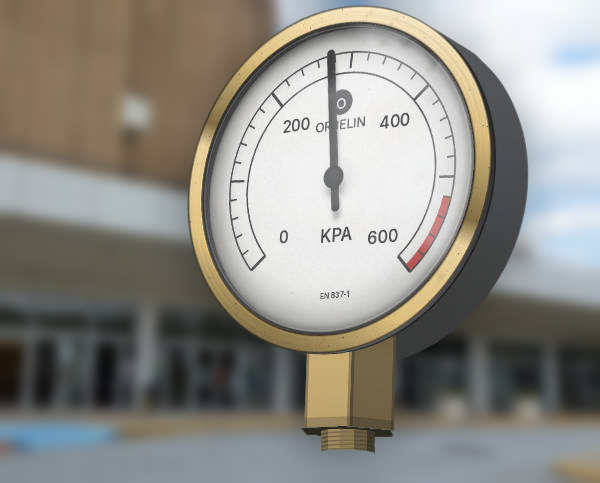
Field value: 280; kPa
